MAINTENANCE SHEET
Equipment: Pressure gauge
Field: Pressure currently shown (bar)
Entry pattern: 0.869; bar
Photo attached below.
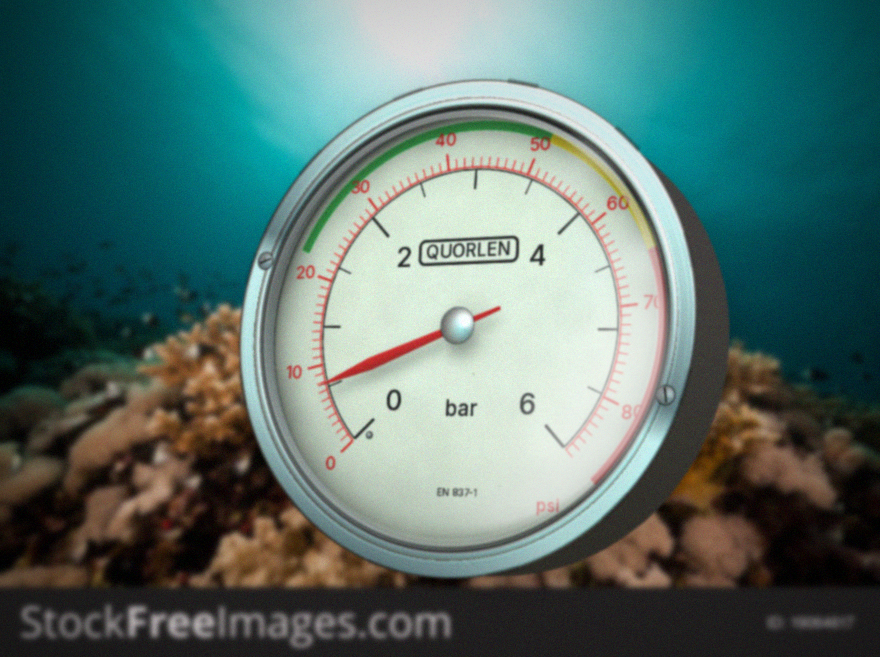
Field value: 0.5; bar
